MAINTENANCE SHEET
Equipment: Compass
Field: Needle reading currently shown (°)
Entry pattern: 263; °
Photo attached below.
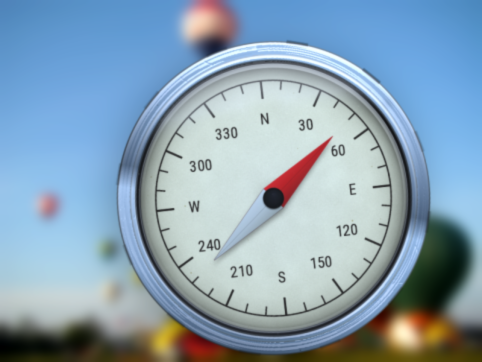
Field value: 50; °
